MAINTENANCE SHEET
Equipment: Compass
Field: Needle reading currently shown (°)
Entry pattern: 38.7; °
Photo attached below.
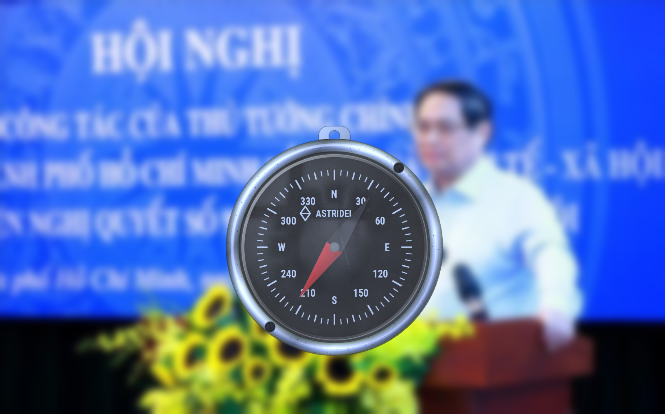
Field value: 215; °
